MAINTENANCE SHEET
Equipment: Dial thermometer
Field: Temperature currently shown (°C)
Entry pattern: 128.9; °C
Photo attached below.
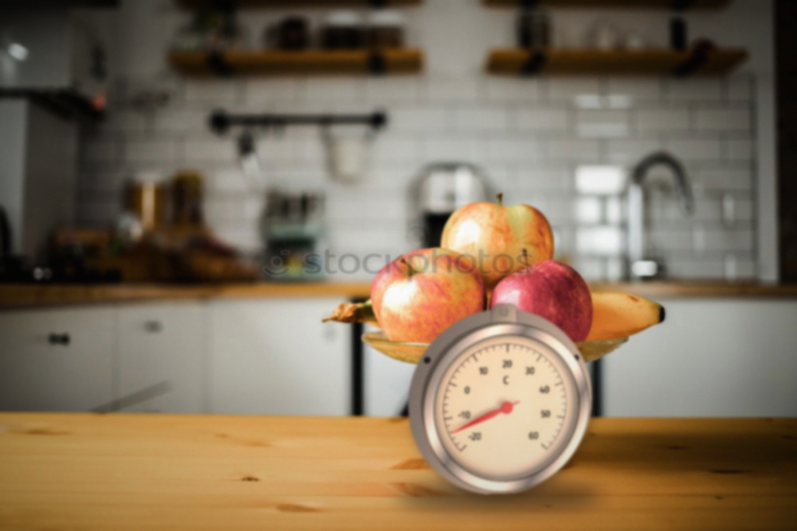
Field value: -14; °C
